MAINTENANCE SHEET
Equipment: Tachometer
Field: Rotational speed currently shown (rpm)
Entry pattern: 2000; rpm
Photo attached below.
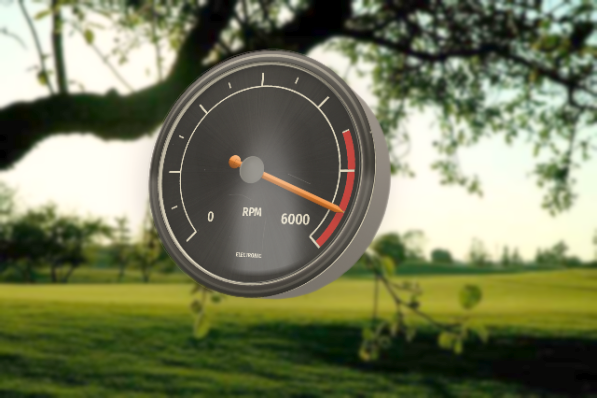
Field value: 5500; rpm
